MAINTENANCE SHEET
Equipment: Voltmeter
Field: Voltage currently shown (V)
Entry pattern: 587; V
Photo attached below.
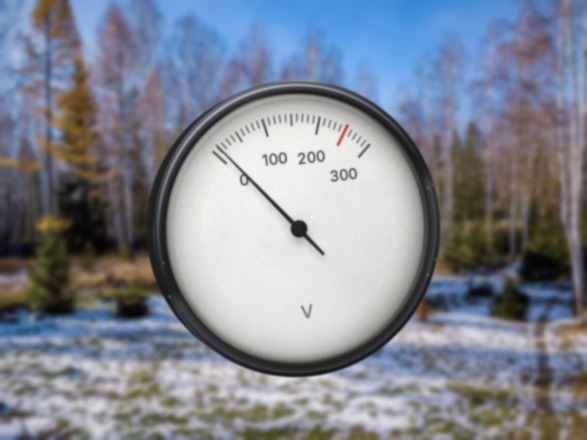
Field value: 10; V
